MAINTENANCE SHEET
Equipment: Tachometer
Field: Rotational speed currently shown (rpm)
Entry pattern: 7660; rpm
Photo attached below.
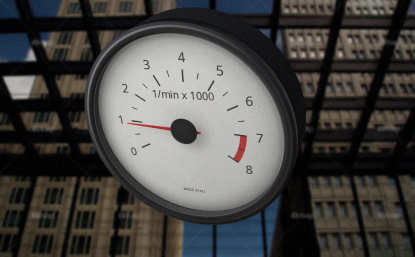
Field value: 1000; rpm
